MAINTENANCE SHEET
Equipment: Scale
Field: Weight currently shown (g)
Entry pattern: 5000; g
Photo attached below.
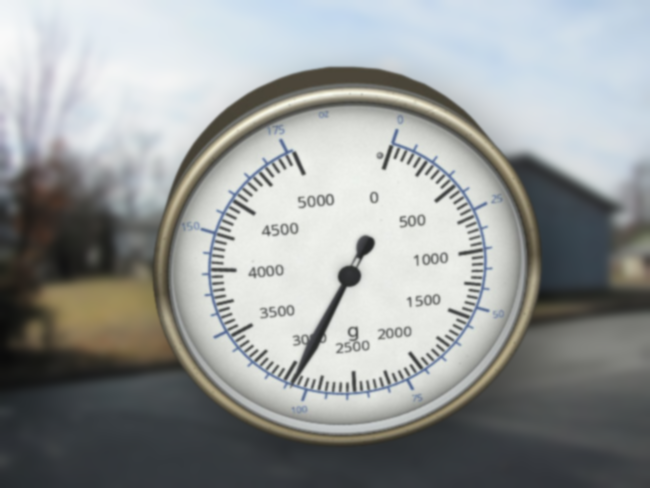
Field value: 2950; g
